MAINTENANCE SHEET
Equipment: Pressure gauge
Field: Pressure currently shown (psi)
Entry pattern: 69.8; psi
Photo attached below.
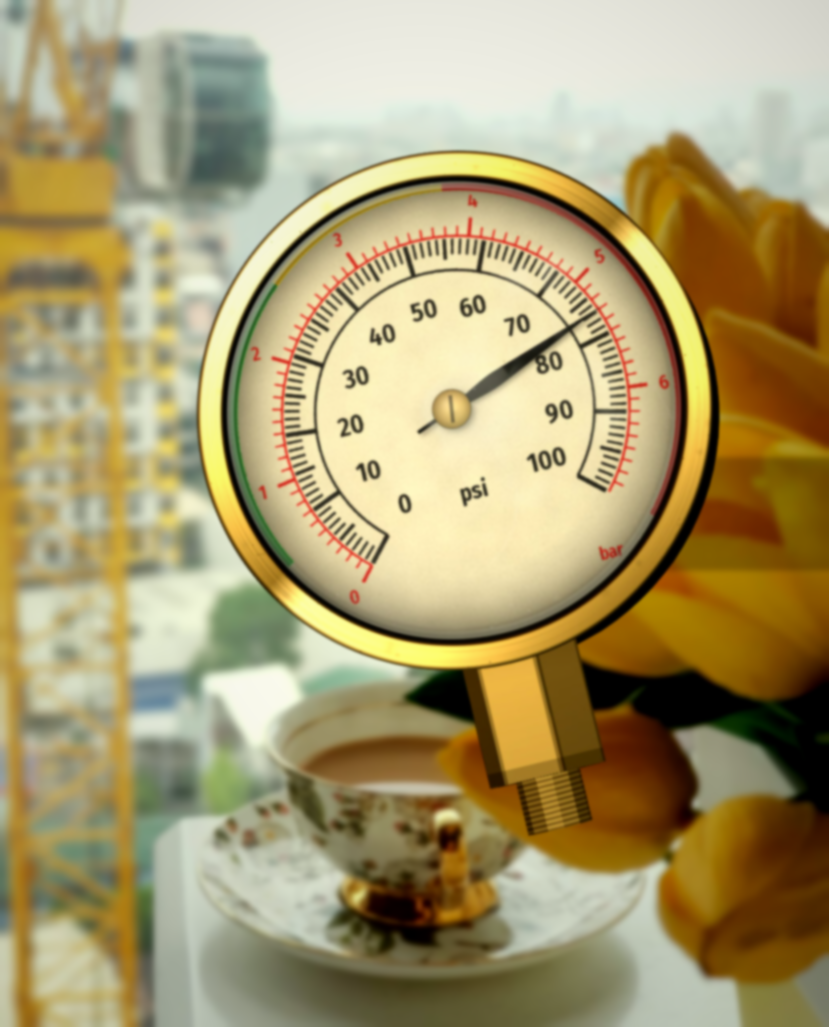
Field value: 77; psi
